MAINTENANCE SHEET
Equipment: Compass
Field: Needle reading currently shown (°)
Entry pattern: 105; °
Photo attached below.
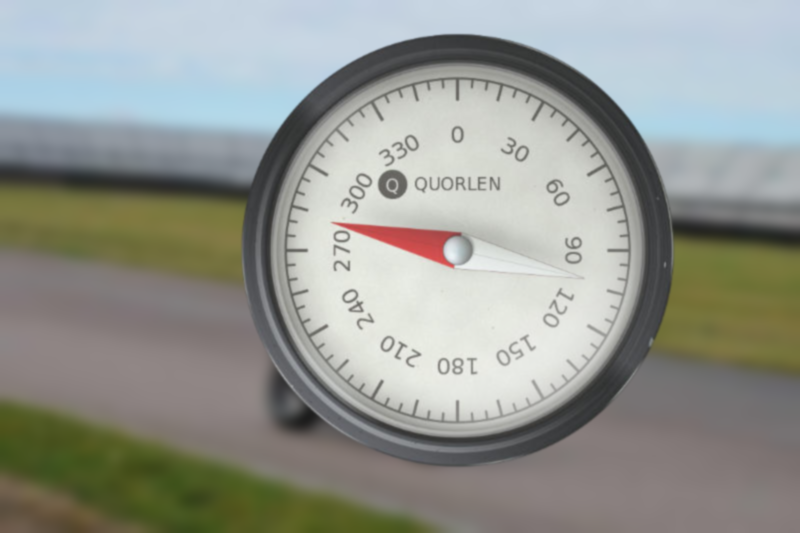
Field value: 282.5; °
